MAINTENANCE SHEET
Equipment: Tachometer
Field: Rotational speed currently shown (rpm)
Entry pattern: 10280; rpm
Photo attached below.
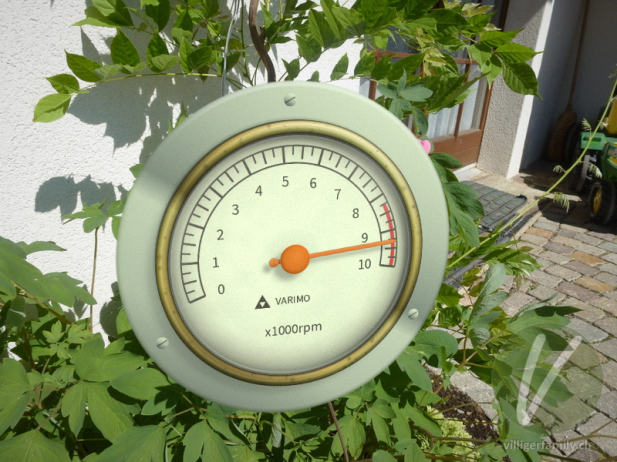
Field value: 9250; rpm
